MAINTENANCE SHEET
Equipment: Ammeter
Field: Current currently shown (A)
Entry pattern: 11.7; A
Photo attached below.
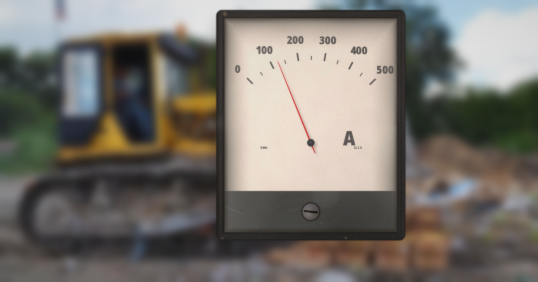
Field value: 125; A
